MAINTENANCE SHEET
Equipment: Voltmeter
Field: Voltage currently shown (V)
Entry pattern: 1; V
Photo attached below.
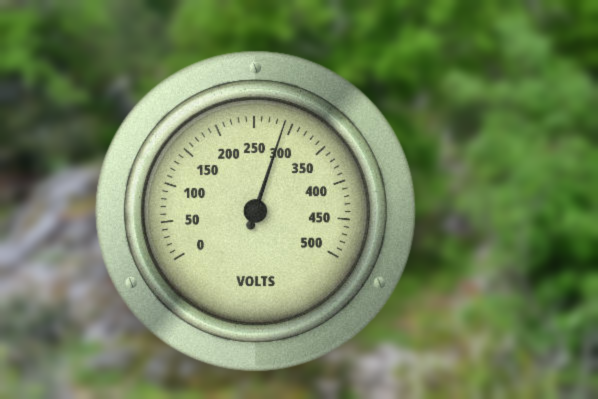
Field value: 290; V
